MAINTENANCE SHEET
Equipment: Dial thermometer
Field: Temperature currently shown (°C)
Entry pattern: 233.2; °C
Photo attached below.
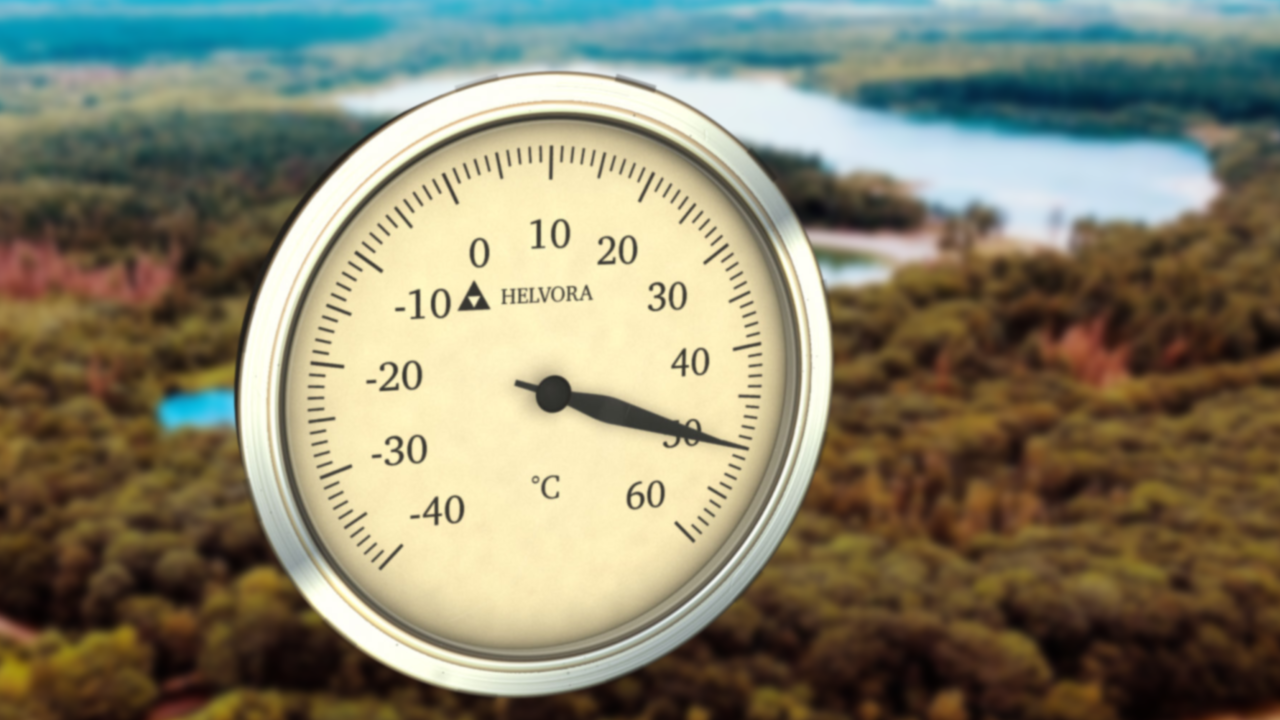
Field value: 50; °C
